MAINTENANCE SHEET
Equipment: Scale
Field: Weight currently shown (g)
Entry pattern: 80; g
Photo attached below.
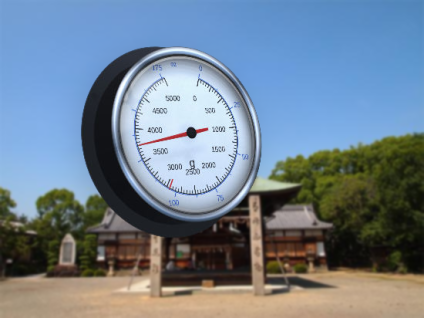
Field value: 3750; g
